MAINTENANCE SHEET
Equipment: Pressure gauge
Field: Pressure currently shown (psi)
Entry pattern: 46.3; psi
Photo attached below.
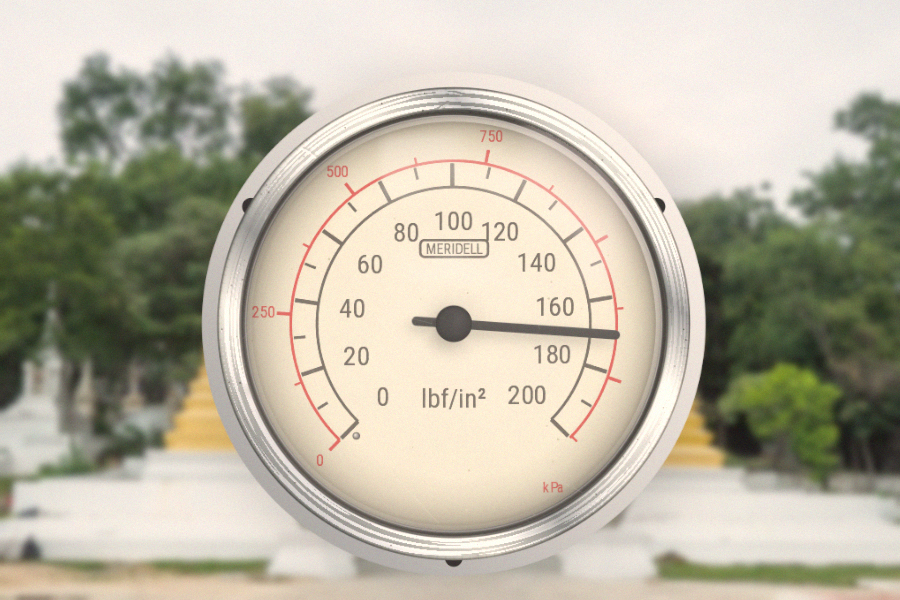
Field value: 170; psi
